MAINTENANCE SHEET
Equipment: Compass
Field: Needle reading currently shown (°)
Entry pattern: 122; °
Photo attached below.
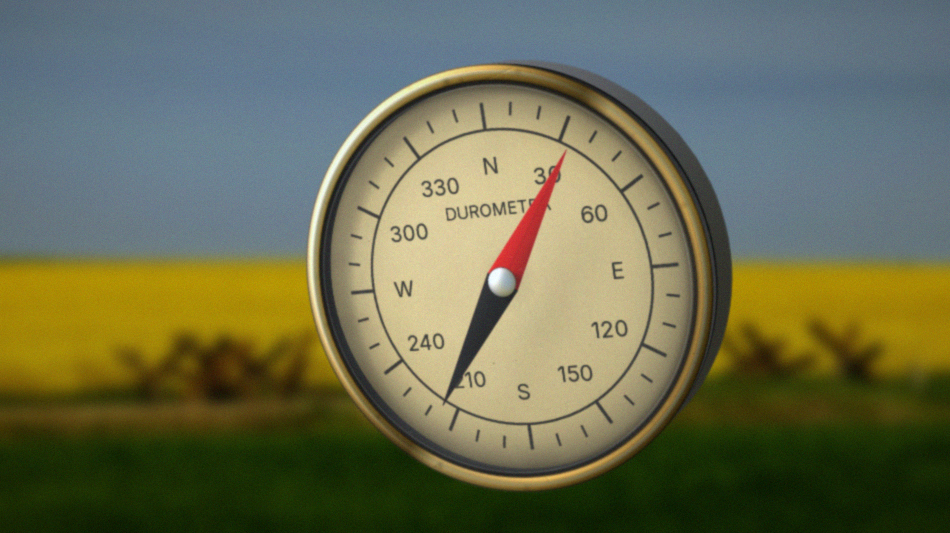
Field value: 35; °
